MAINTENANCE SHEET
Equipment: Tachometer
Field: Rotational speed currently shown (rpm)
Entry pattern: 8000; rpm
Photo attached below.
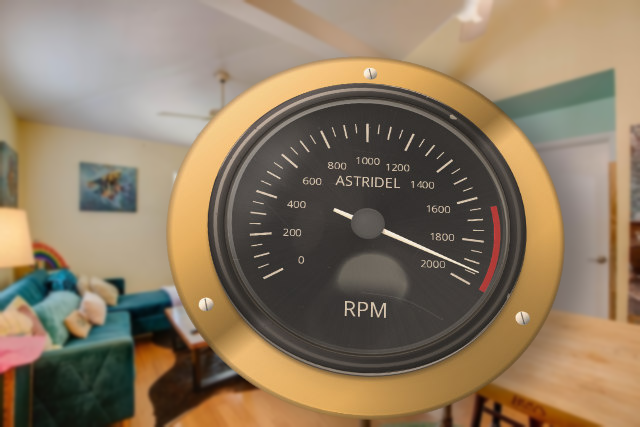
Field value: 1950; rpm
